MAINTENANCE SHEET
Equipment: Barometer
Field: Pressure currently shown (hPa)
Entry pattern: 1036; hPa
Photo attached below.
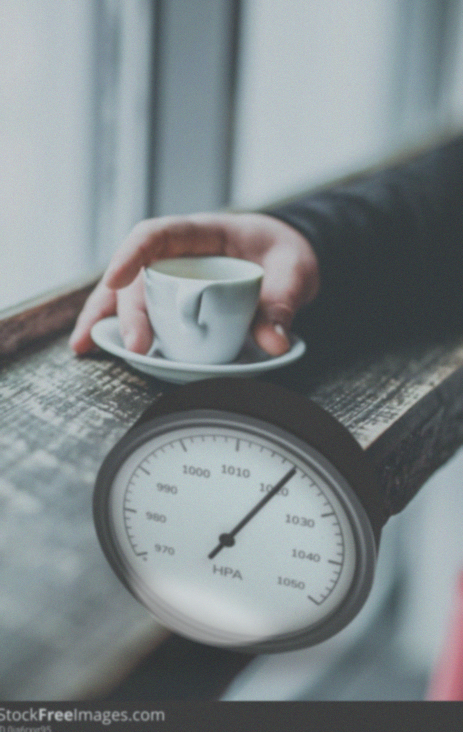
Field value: 1020; hPa
